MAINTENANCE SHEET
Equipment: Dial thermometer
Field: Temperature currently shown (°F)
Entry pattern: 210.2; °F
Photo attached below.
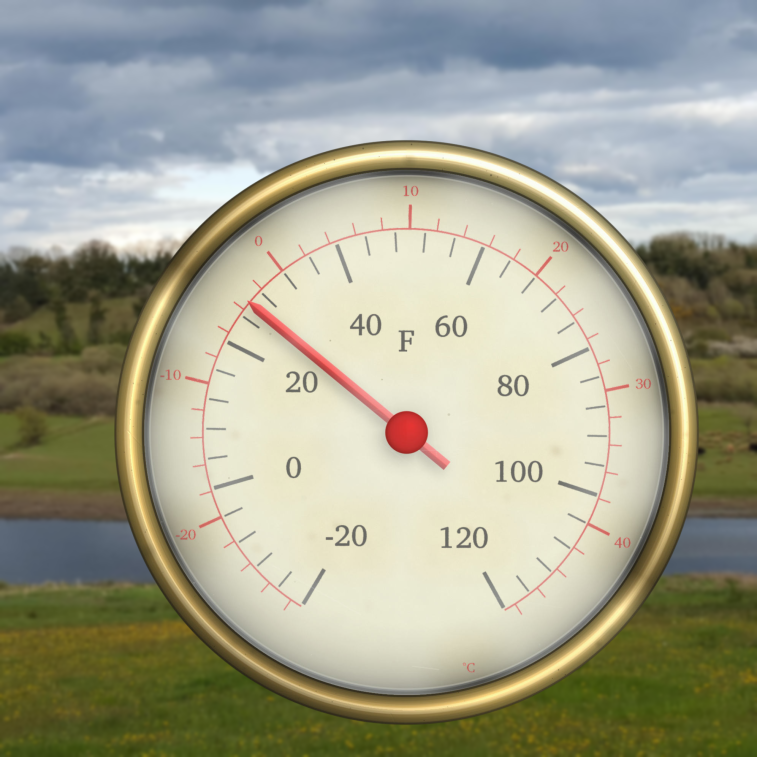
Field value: 26; °F
